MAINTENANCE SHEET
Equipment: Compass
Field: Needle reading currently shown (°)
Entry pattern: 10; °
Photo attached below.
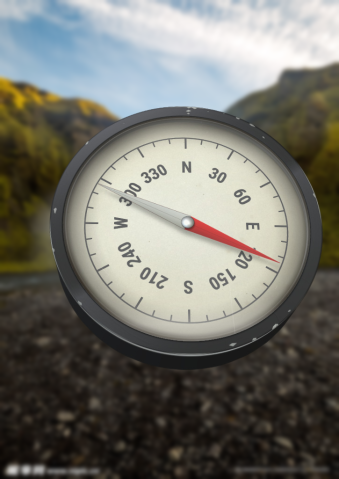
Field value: 115; °
